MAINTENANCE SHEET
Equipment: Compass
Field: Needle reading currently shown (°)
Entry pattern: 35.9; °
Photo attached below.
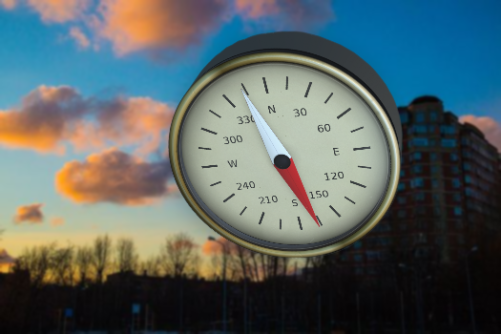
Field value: 165; °
